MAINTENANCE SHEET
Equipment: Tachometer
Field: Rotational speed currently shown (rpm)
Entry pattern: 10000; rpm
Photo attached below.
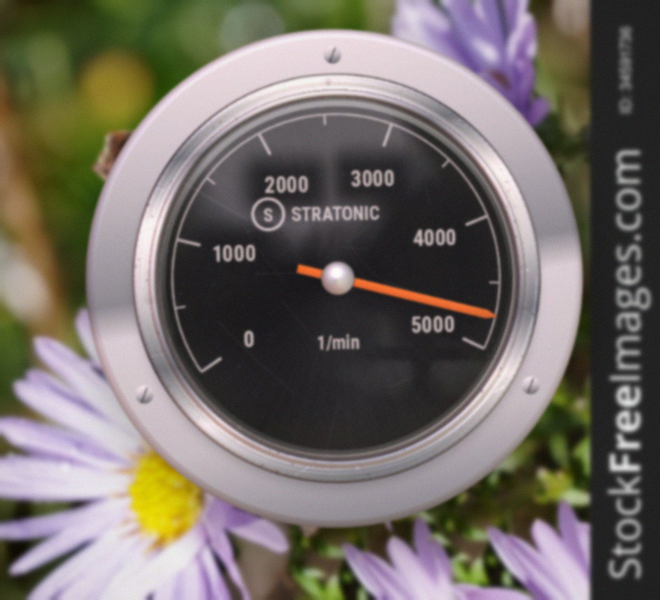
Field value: 4750; rpm
